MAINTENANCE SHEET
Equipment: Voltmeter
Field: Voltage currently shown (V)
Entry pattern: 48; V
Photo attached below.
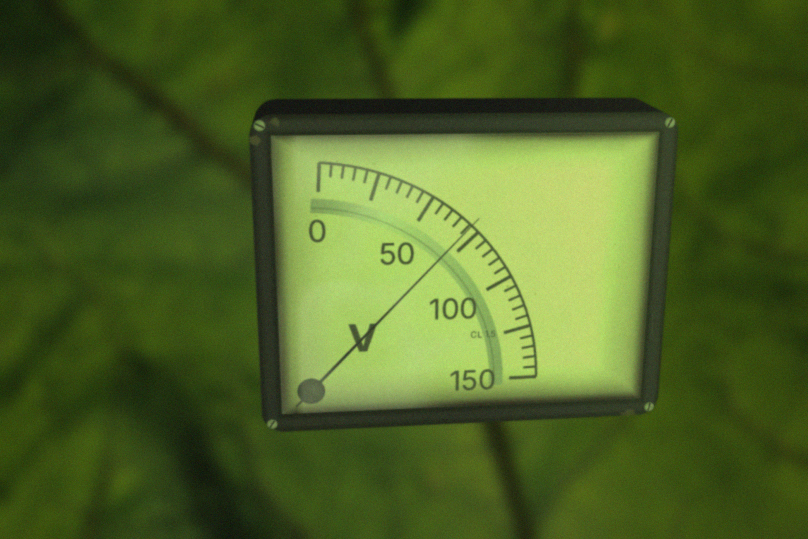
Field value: 70; V
